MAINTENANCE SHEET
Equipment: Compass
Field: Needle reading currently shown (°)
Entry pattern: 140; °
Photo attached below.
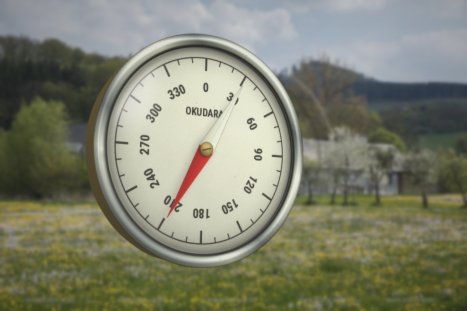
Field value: 210; °
